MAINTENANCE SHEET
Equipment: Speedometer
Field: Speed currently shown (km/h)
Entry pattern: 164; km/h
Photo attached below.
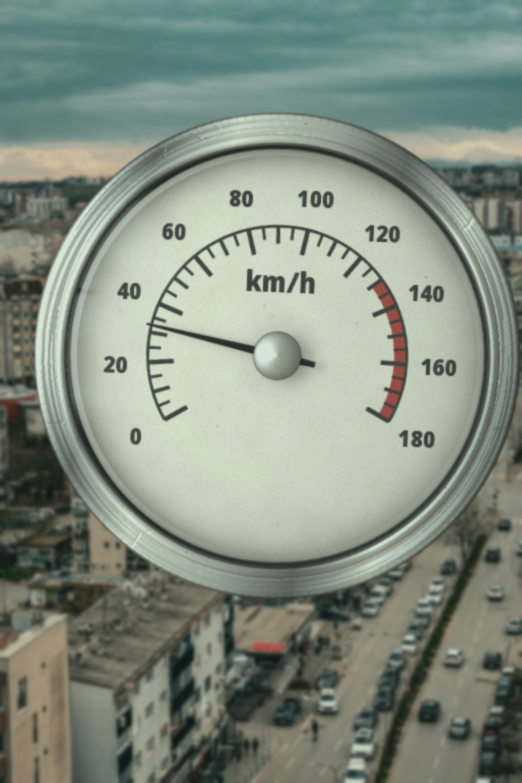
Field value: 32.5; km/h
